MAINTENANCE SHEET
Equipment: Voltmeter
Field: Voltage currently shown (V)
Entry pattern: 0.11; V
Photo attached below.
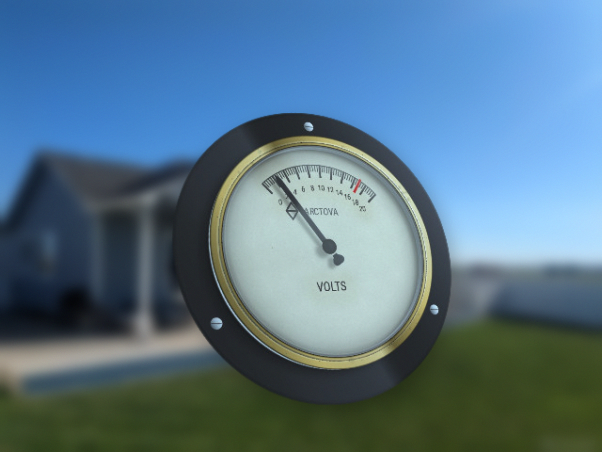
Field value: 2; V
